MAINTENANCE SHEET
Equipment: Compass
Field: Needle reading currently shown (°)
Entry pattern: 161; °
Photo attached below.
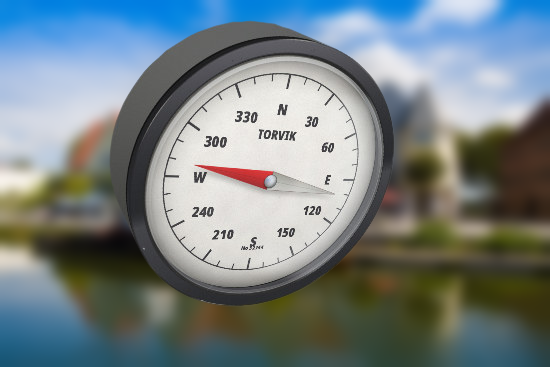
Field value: 280; °
